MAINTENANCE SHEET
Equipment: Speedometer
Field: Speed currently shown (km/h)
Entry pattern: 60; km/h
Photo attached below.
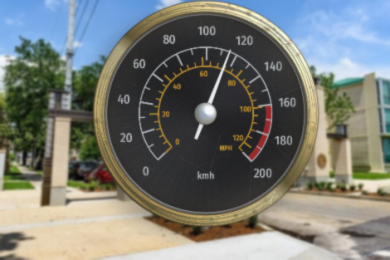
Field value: 115; km/h
